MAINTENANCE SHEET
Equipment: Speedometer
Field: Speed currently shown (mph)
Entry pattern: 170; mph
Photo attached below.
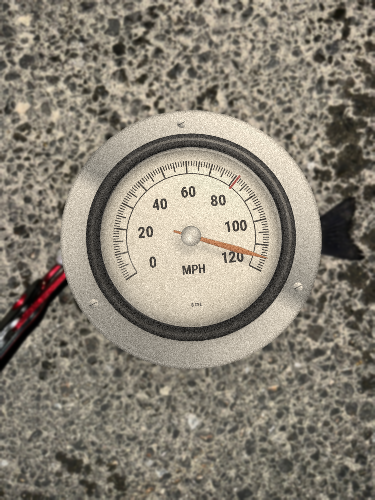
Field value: 115; mph
